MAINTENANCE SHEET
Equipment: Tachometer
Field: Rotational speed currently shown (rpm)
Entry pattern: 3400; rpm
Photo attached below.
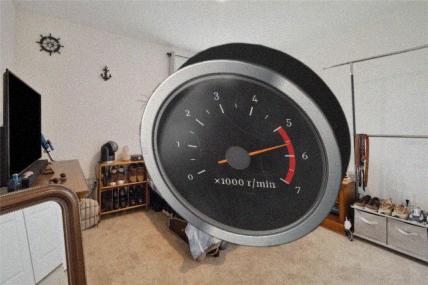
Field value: 5500; rpm
